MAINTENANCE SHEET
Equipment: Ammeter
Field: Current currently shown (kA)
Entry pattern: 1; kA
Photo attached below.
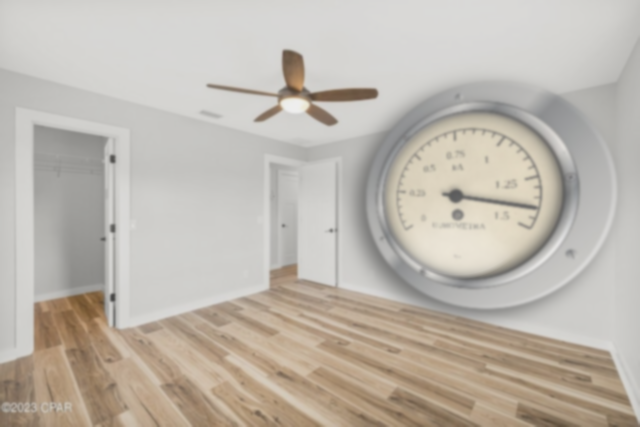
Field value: 1.4; kA
